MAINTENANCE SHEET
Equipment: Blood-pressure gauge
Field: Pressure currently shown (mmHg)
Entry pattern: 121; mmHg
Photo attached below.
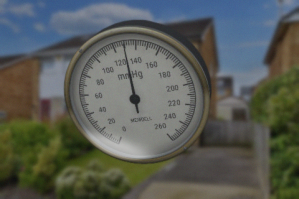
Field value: 130; mmHg
